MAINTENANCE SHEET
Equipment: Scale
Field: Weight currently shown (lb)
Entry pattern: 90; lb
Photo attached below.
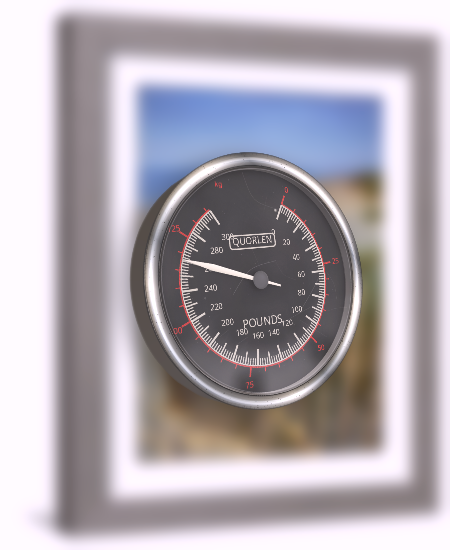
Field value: 260; lb
